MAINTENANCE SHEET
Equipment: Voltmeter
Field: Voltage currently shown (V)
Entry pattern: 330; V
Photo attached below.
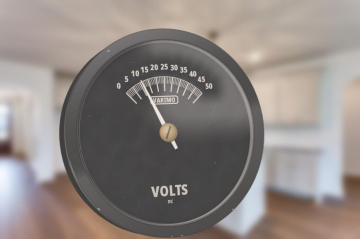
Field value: 10; V
